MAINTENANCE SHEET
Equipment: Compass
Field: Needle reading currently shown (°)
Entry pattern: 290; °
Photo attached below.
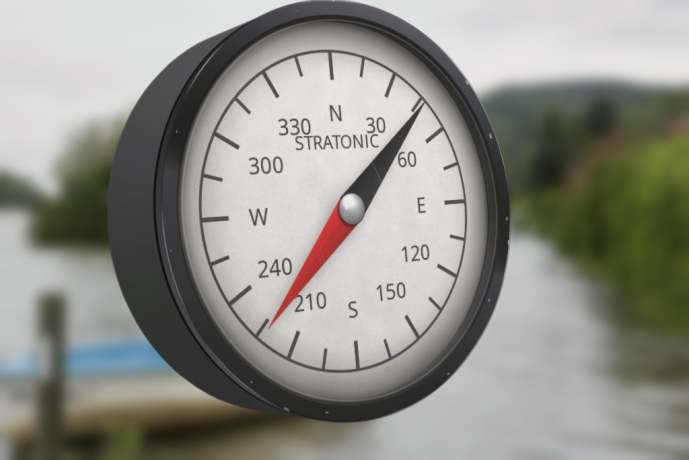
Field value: 225; °
